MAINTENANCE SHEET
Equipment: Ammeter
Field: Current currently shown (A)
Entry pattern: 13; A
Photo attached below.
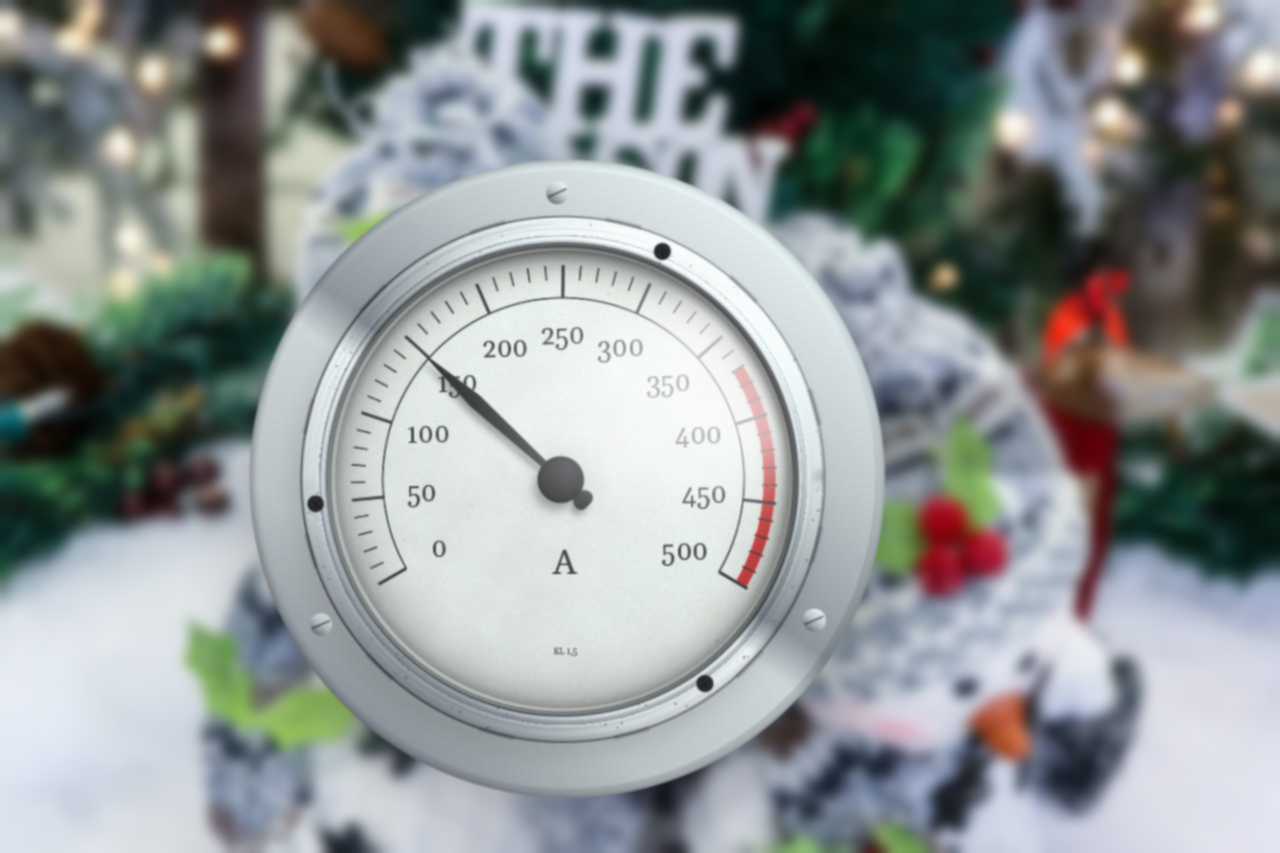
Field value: 150; A
